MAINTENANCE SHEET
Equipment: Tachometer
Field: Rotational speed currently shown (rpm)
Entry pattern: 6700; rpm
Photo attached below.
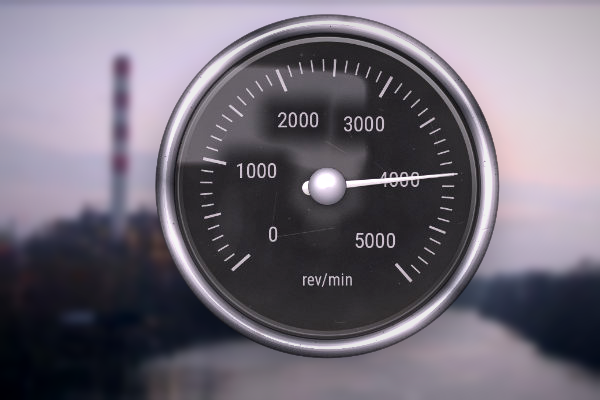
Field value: 4000; rpm
